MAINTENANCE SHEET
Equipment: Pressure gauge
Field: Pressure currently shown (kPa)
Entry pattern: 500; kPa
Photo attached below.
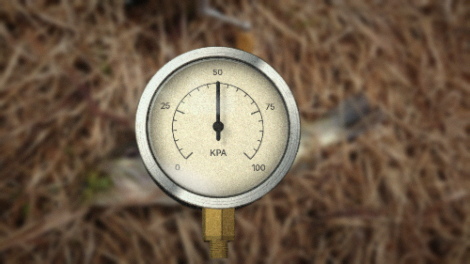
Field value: 50; kPa
